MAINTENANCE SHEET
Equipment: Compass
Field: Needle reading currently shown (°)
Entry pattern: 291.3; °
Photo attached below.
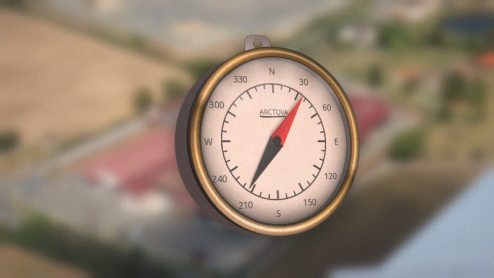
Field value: 35; °
